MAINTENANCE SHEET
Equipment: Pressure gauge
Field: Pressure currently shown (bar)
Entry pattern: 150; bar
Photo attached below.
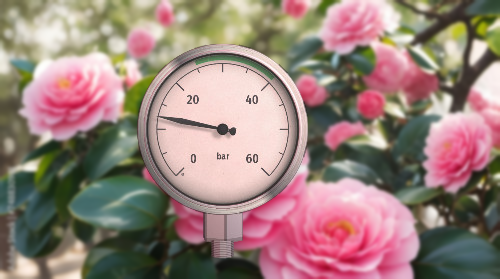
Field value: 12.5; bar
